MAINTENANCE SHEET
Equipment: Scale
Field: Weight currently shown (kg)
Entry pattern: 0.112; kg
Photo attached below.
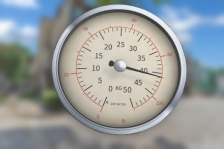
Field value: 41; kg
